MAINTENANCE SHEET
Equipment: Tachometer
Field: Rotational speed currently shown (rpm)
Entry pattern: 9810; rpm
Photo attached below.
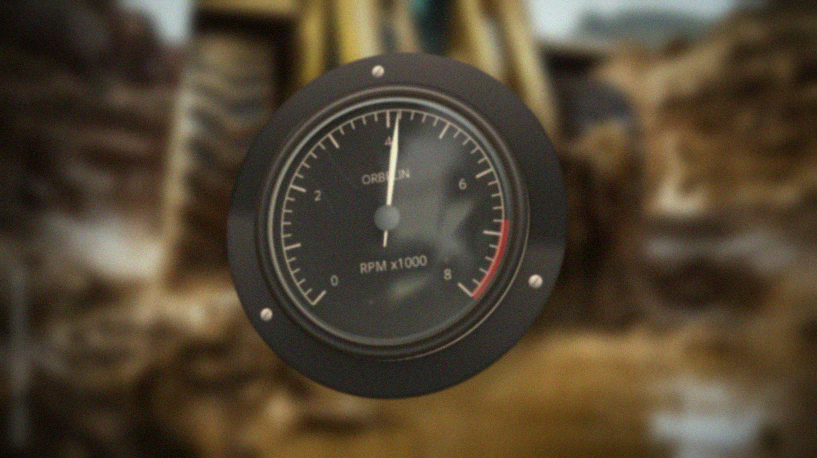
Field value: 4200; rpm
